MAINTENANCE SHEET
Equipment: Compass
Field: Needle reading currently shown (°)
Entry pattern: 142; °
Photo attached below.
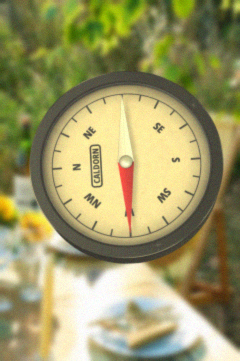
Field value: 270; °
